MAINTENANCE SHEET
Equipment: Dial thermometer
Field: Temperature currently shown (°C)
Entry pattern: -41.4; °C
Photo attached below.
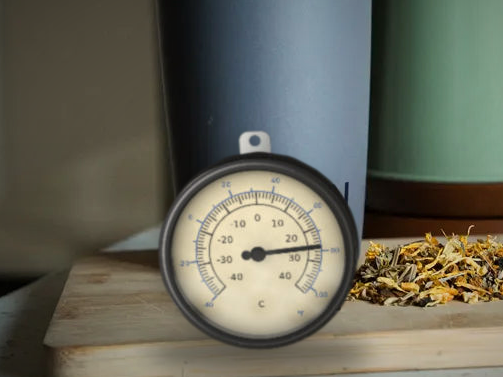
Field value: 25; °C
